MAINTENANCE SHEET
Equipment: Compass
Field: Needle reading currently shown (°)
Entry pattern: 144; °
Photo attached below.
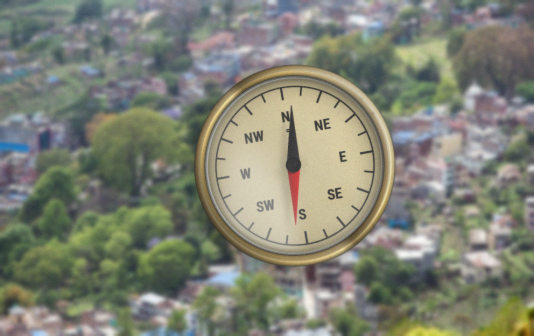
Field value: 187.5; °
